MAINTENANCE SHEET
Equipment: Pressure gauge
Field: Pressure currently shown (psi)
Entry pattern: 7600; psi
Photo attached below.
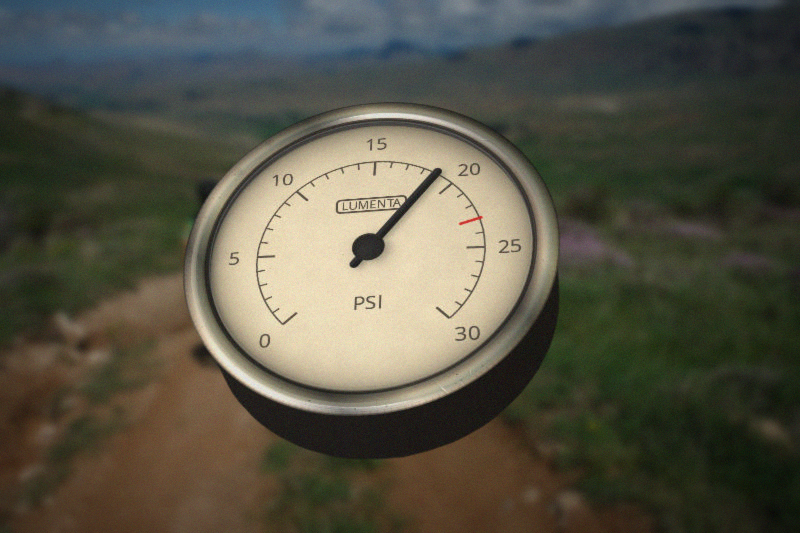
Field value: 19; psi
